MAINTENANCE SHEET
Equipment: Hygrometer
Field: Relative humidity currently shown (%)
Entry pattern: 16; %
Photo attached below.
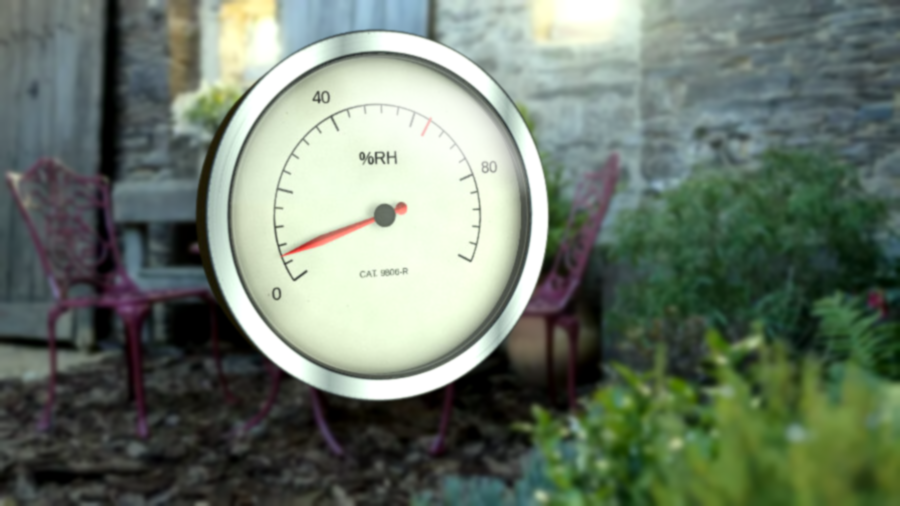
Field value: 6; %
